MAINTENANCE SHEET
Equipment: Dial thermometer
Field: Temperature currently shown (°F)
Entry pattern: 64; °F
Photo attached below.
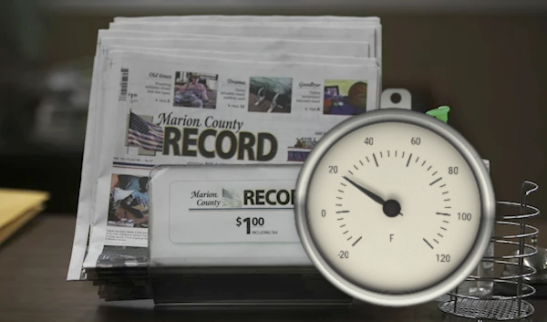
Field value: 20; °F
